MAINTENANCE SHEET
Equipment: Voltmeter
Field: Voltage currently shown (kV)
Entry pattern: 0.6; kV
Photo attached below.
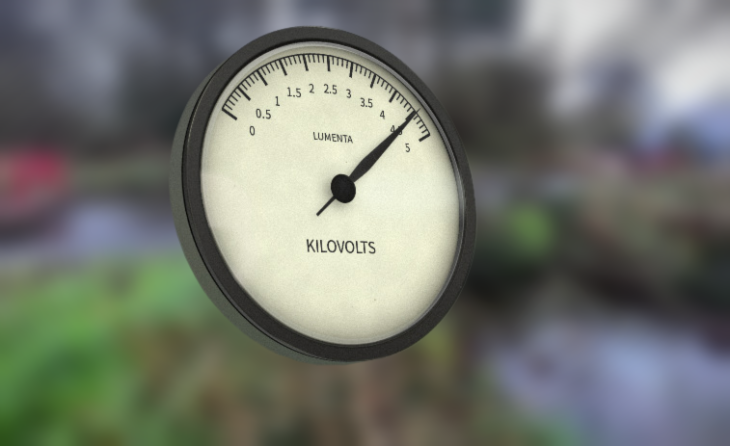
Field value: 4.5; kV
